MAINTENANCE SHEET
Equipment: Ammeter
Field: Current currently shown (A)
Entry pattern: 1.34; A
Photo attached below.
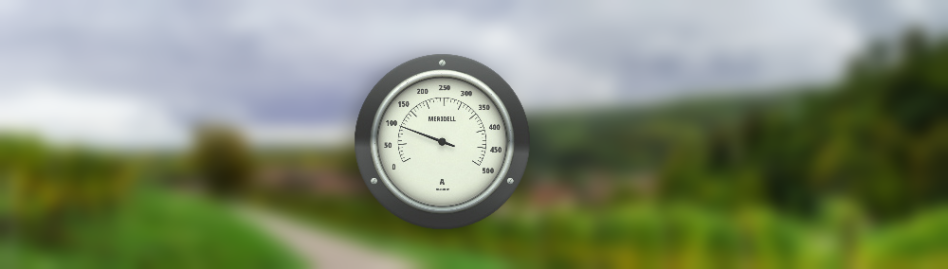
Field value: 100; A
